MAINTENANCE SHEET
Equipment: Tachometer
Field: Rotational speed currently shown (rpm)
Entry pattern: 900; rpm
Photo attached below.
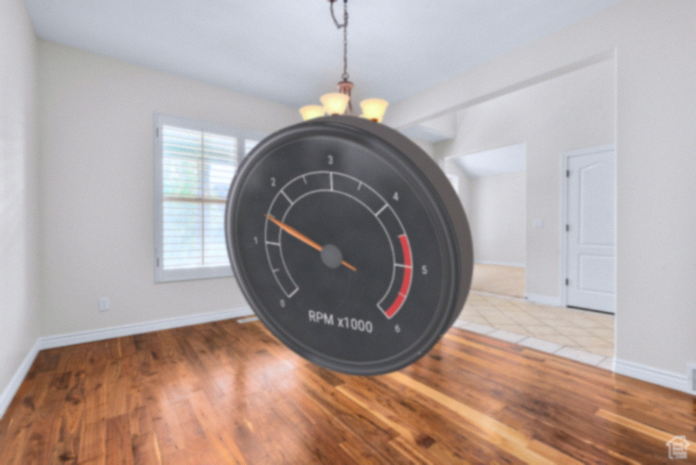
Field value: 1500; rpm
